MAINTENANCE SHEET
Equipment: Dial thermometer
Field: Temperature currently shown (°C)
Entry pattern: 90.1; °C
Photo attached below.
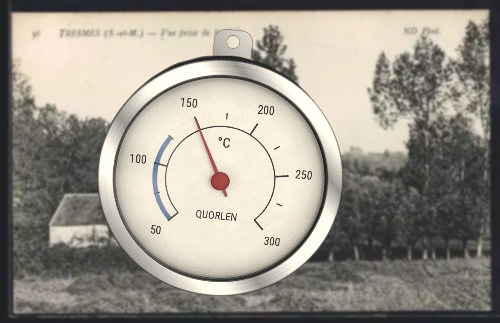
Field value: 150; °C
